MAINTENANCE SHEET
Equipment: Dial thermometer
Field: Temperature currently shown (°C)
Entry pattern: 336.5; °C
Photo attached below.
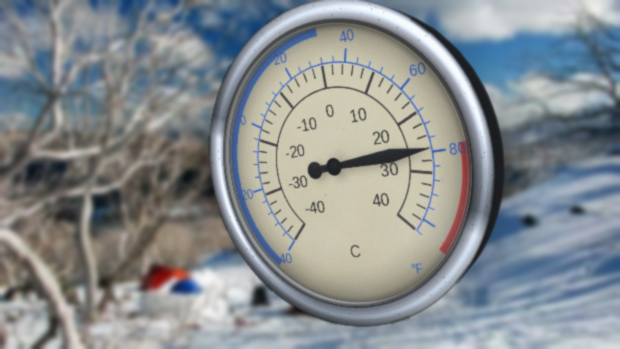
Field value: 26; °C
